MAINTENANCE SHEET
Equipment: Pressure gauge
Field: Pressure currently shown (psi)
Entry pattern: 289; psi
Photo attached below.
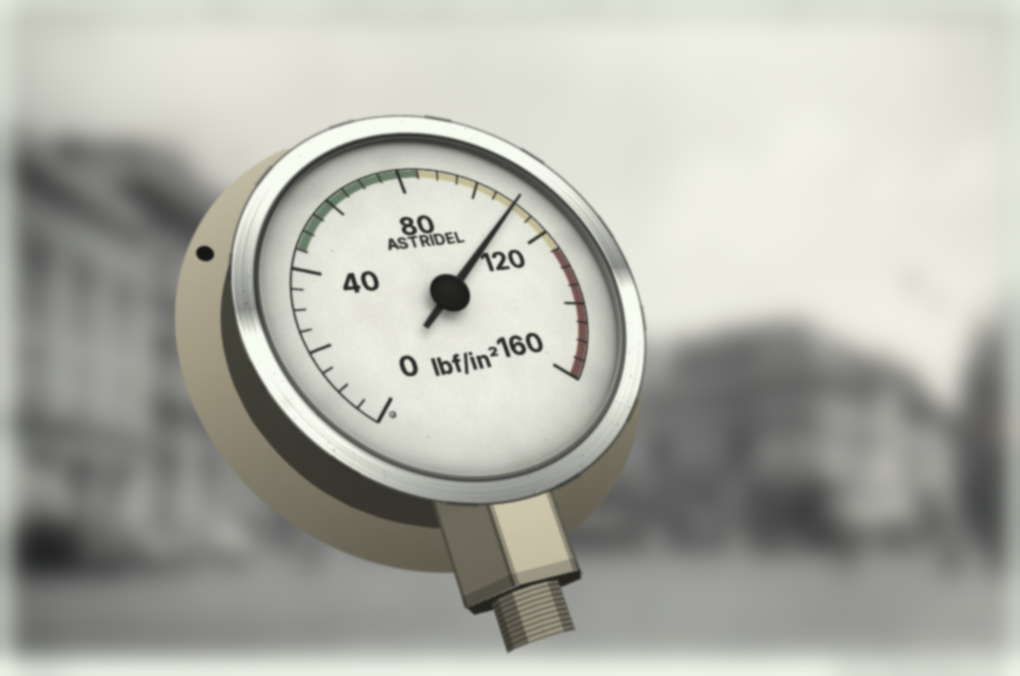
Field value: 110; psi
